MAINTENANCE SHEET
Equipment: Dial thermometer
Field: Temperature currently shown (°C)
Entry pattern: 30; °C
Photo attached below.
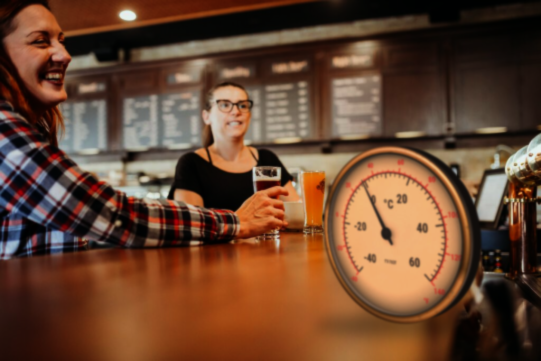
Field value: 0; °C
